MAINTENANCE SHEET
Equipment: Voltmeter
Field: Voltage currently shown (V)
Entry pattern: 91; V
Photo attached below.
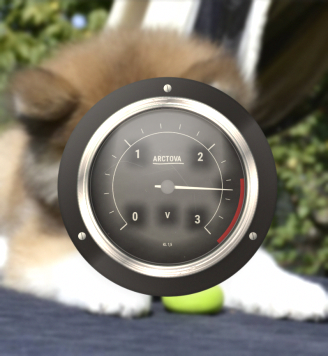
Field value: 2.5; V
